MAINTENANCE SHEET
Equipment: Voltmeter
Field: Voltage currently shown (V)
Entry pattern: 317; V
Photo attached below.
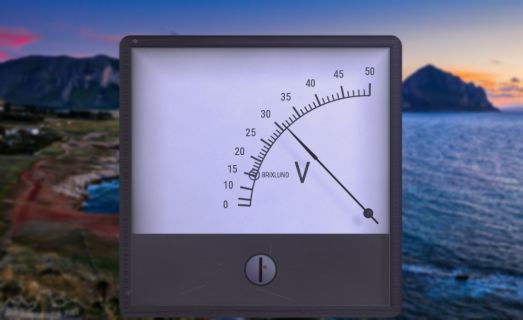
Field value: 31; V
